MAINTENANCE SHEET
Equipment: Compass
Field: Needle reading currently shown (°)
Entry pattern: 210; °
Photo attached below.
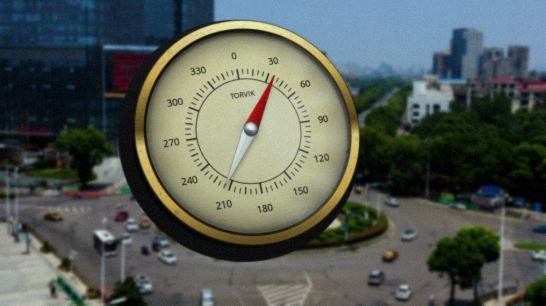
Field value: 35; °
